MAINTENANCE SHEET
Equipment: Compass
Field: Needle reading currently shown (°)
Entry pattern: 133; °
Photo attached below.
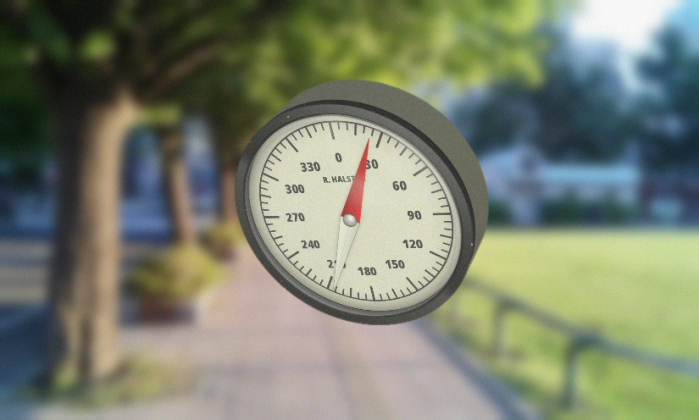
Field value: 25; °
